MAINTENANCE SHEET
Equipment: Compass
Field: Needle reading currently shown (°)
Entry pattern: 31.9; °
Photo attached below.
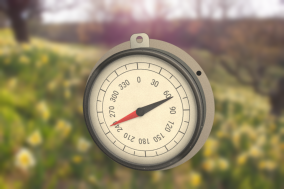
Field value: 247.5; °
